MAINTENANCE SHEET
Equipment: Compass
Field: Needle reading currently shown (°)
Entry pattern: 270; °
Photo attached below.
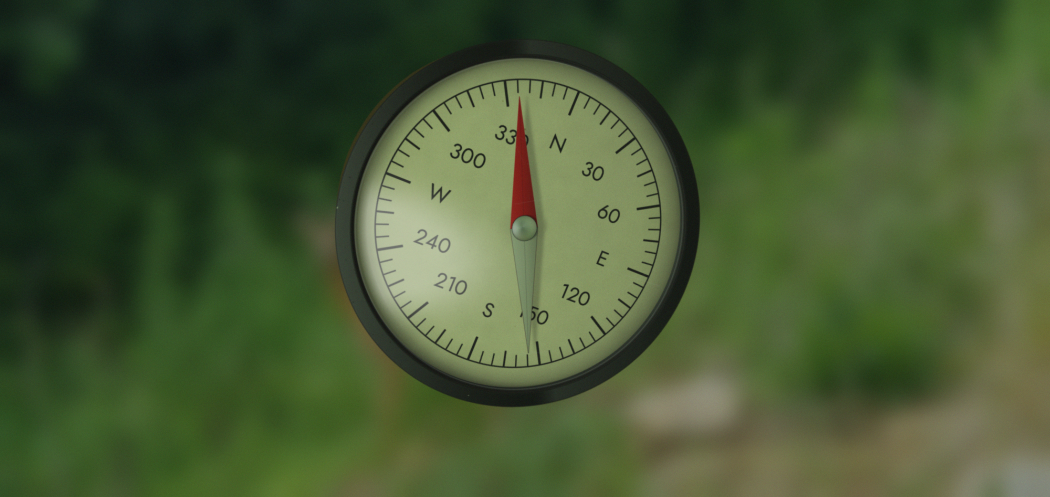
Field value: 335; °
